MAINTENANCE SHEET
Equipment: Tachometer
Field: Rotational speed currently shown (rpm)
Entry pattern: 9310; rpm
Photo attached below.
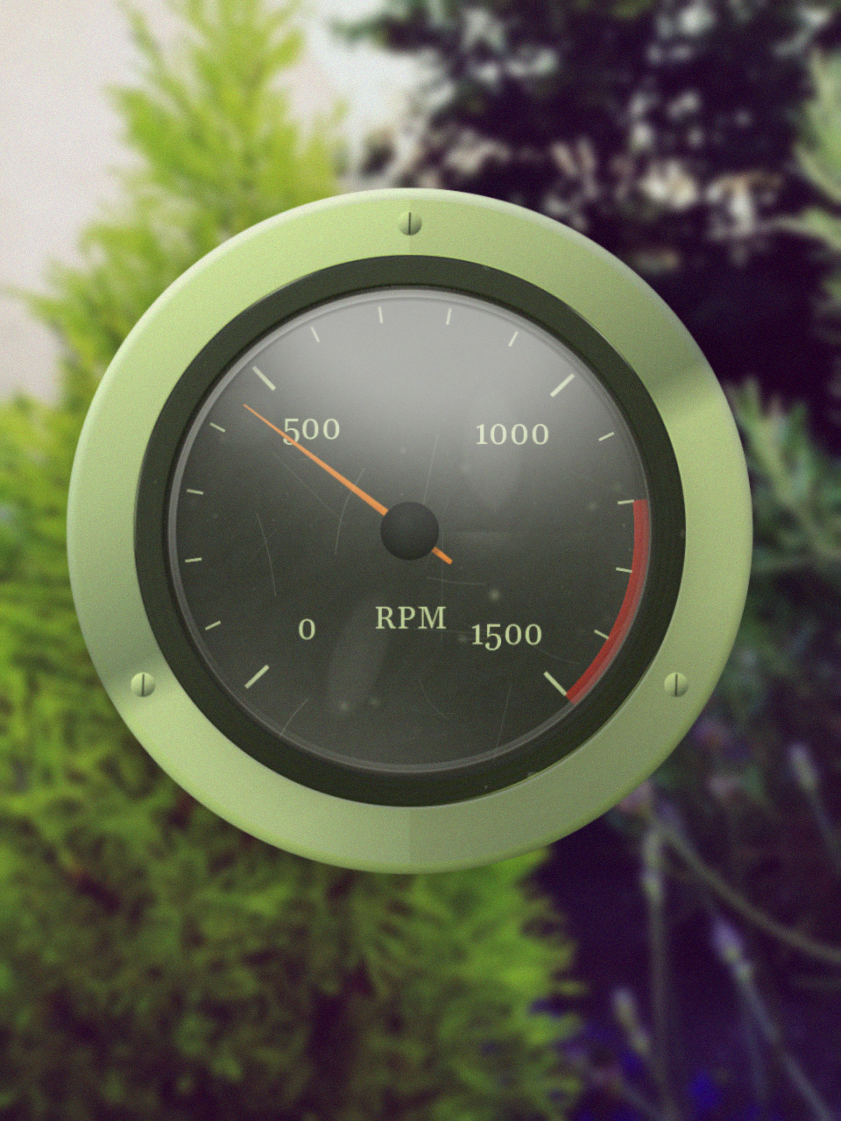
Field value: 450; rpm
